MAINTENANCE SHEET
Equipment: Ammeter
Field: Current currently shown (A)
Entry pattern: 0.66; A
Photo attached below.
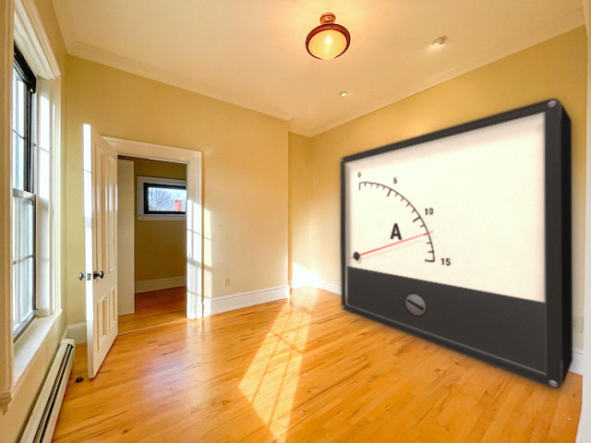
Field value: 12; A
